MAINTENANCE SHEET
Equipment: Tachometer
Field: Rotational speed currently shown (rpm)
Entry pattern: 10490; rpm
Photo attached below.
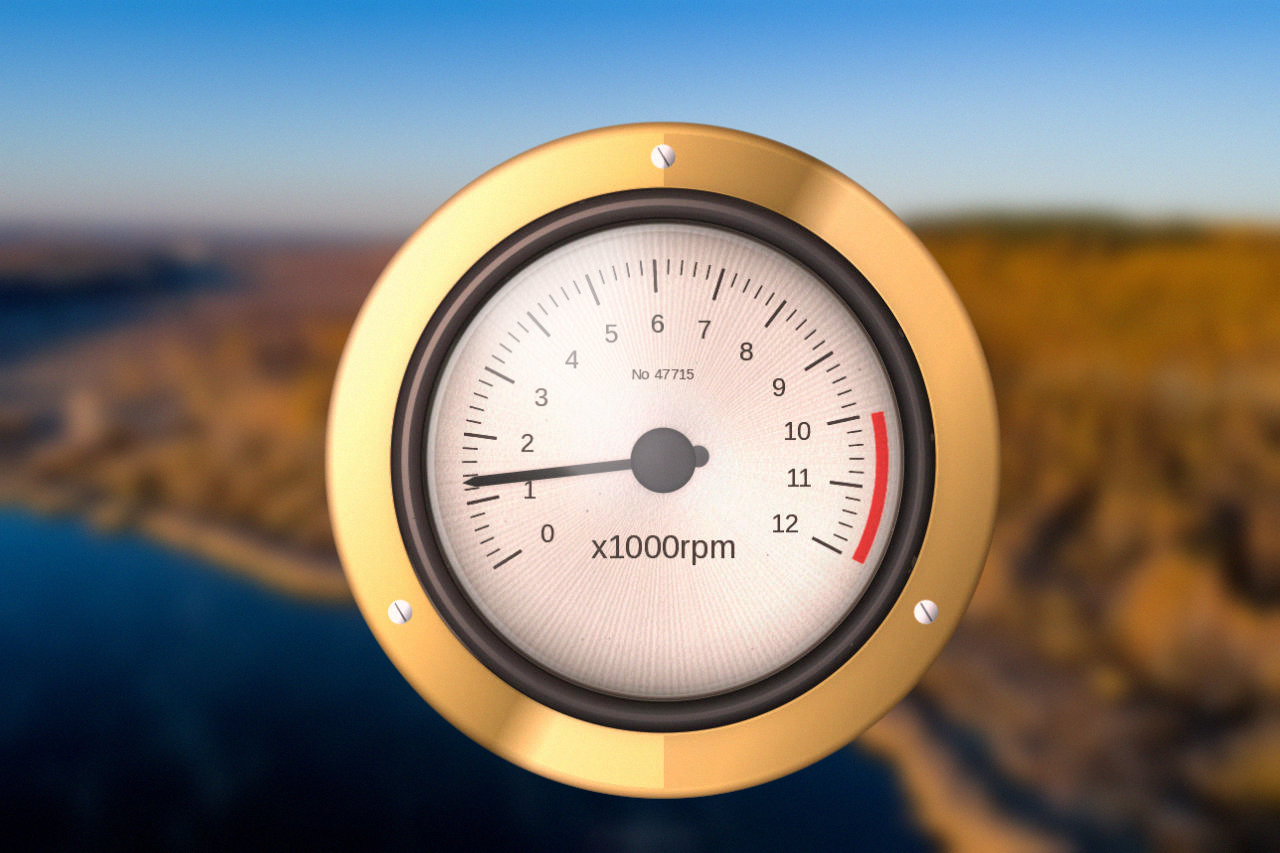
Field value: 1300; rpm
